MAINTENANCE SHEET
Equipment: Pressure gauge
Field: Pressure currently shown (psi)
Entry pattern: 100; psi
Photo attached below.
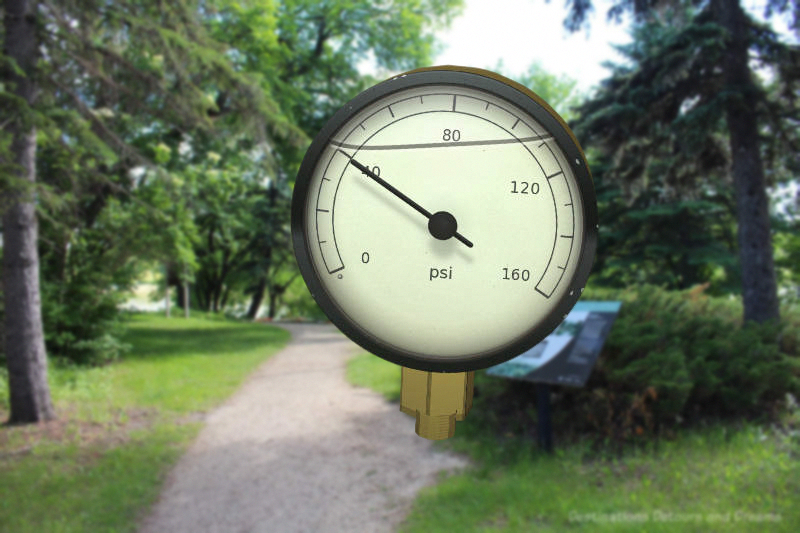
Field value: 40; psi
